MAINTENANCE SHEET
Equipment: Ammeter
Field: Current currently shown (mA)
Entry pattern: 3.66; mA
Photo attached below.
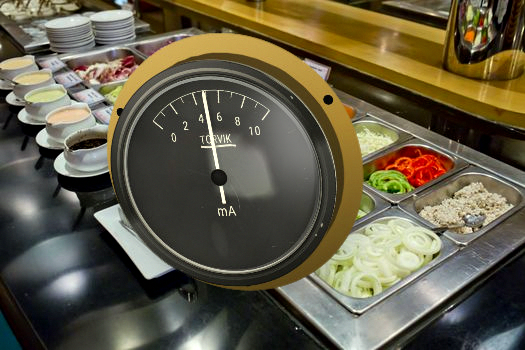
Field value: 5; mA
